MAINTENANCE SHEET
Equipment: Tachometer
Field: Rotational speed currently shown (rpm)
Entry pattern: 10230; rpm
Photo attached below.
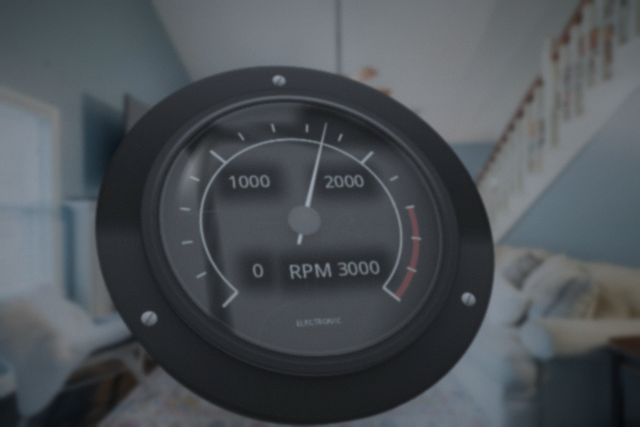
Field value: 1700; rpm
